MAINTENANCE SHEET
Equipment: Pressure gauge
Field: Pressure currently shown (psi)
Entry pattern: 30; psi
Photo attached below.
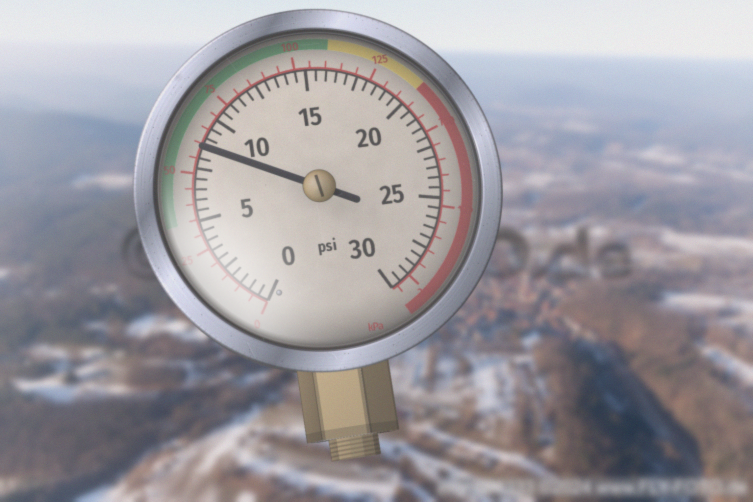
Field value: 8.5; psi
